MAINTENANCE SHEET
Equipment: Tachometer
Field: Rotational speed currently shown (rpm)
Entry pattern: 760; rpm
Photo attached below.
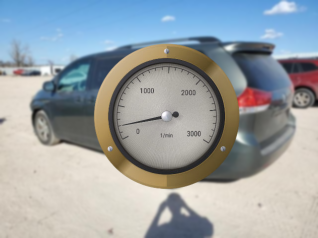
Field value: 200; rpm
